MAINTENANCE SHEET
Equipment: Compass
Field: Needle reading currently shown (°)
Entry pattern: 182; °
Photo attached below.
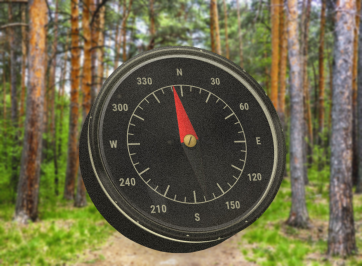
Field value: 350; °
